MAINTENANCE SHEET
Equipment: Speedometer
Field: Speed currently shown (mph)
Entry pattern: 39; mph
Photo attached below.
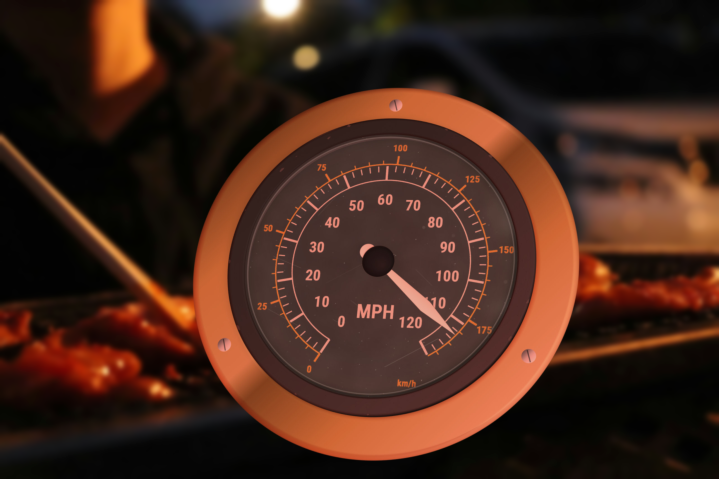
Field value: 113; mph
